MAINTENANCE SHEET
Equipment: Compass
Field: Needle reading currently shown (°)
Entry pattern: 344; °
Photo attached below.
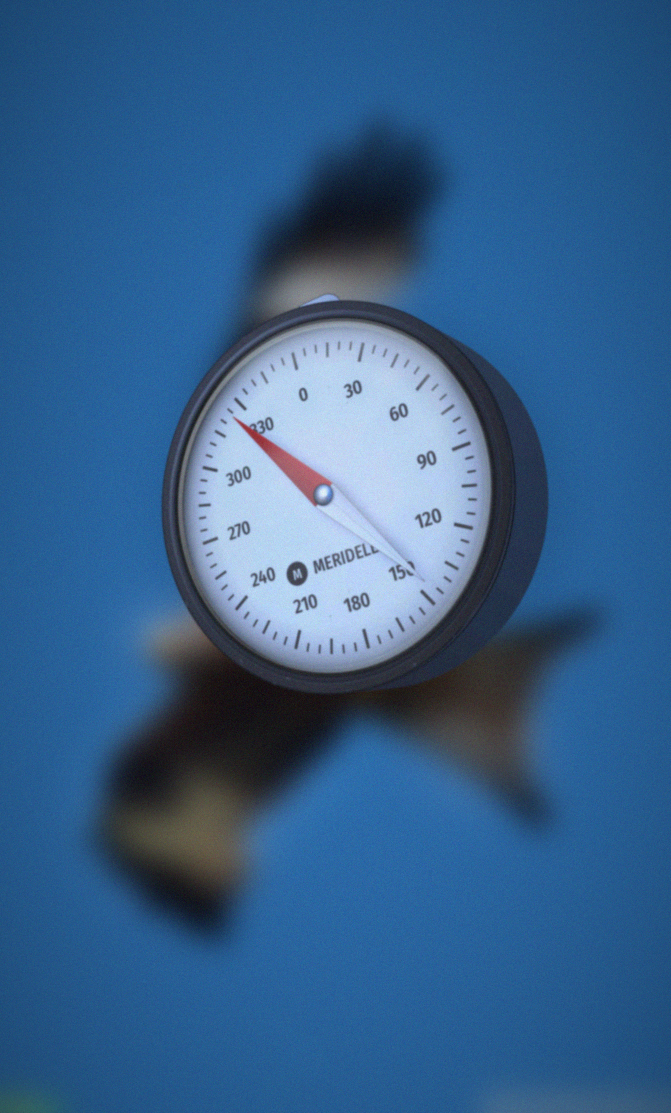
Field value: 325; °
